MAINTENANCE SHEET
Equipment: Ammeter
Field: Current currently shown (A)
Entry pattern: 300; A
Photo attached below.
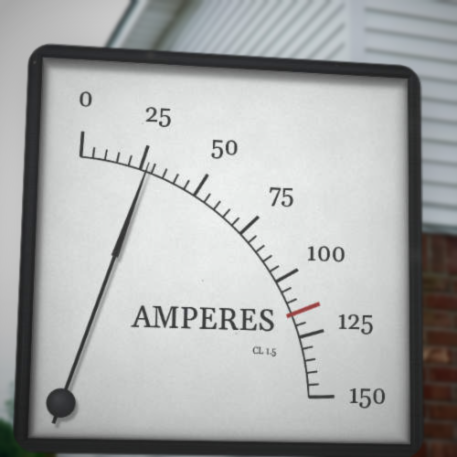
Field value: 27.5; A
